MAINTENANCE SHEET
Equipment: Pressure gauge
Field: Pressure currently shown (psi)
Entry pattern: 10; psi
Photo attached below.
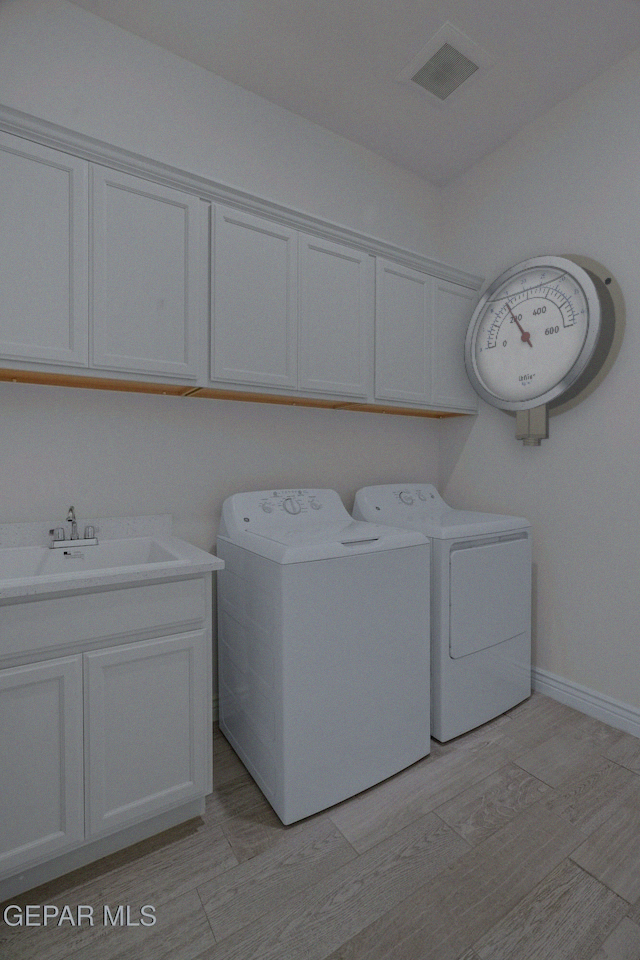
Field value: 200; psi
